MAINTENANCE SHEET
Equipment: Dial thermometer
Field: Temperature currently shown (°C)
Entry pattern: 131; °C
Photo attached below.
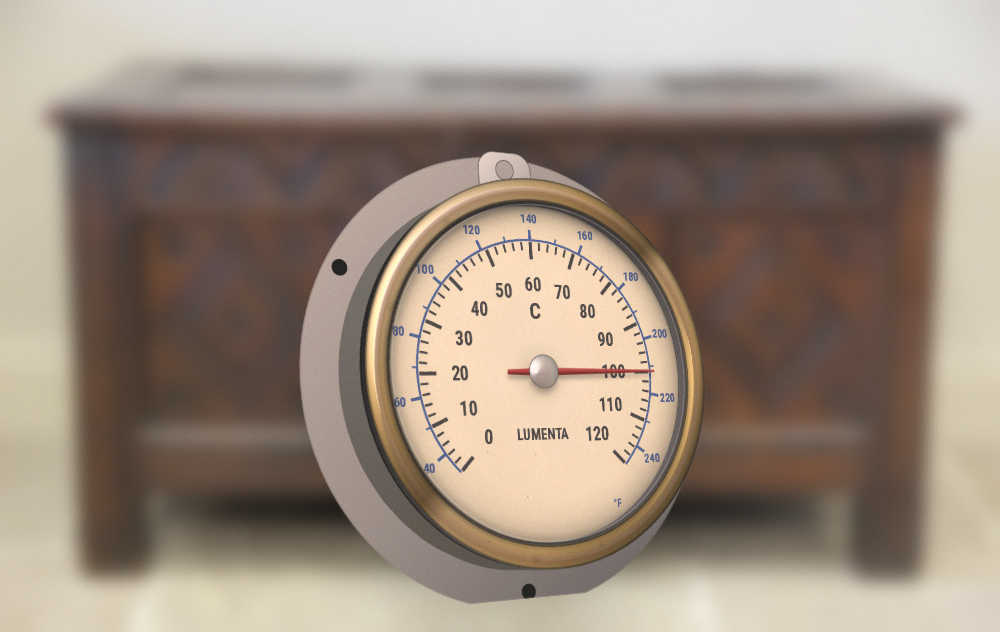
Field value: 100; °C
